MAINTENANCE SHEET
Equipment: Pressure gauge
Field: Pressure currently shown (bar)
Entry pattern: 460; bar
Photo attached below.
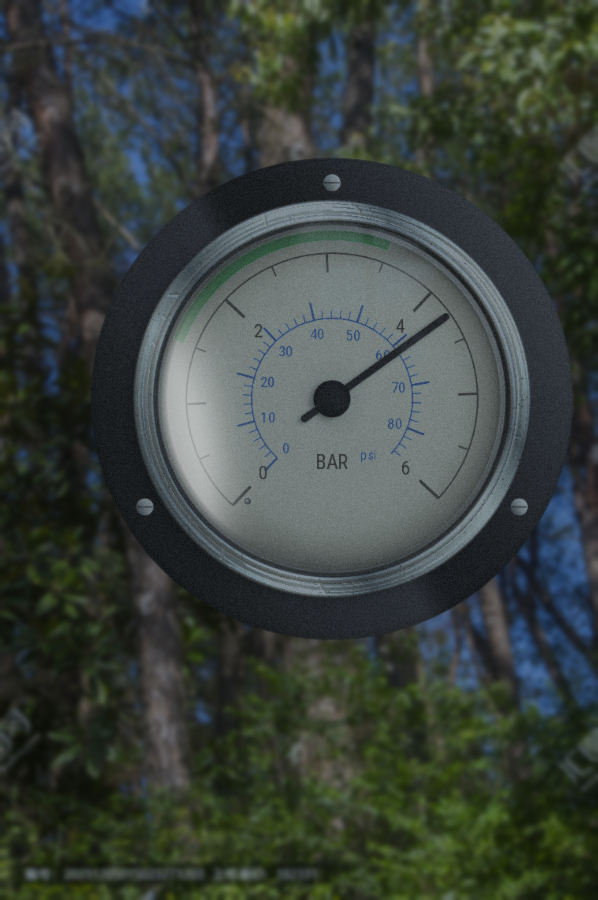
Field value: 4.25; bar
